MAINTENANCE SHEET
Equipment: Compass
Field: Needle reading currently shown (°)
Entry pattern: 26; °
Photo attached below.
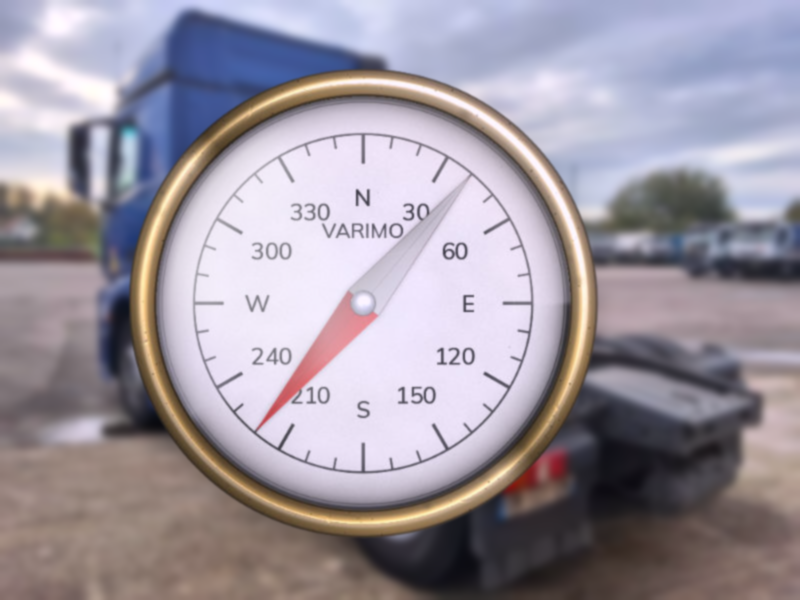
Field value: 220; °
